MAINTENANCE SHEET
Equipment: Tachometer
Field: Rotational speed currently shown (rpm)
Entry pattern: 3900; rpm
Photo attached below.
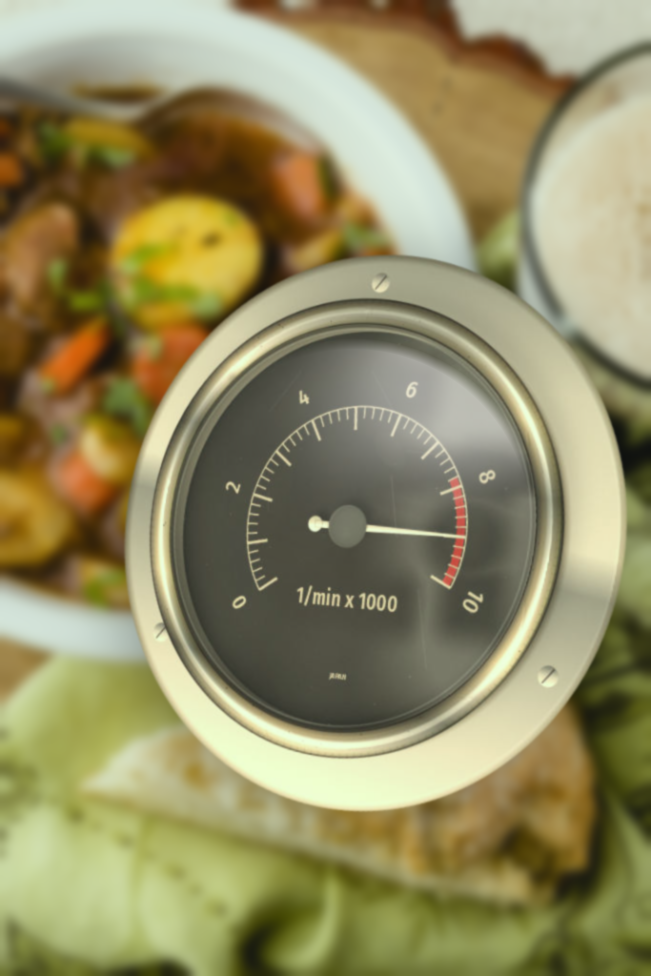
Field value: 9000; rpm
